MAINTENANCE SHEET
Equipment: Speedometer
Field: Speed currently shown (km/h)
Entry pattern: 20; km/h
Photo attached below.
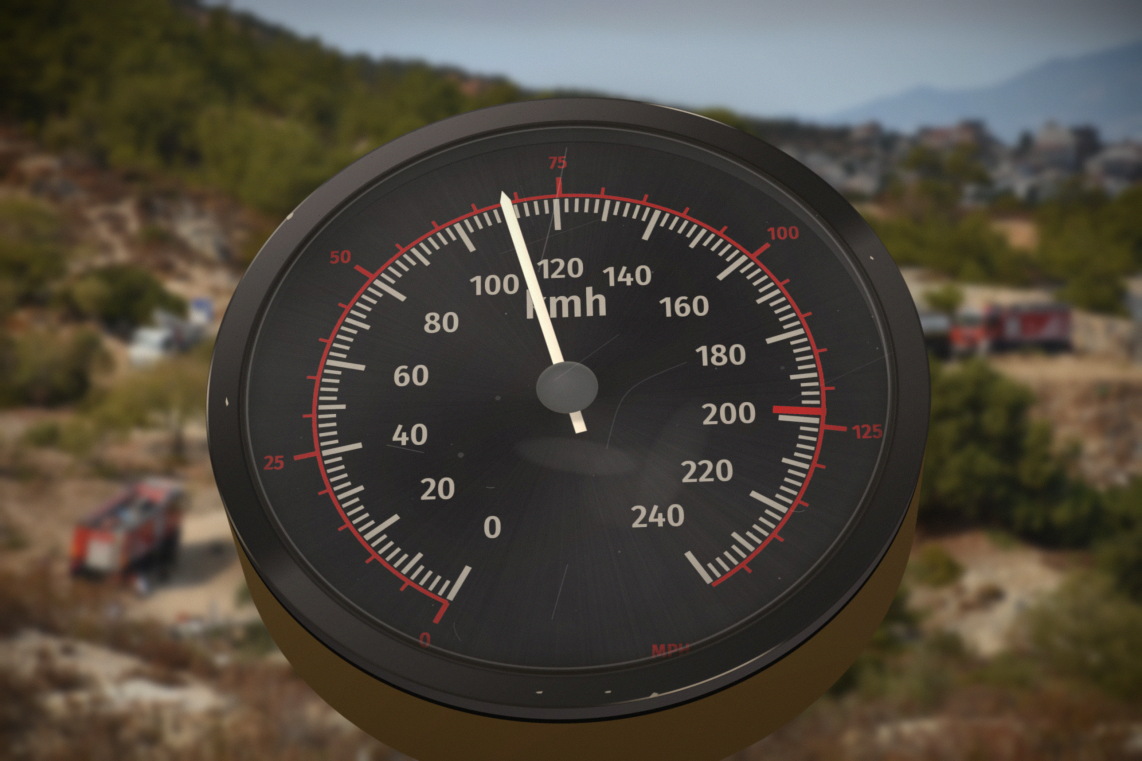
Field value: 110; km/h
